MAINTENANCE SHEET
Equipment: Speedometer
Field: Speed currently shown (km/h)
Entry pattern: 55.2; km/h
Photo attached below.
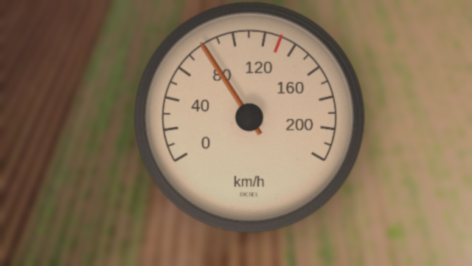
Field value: 80; km/h
